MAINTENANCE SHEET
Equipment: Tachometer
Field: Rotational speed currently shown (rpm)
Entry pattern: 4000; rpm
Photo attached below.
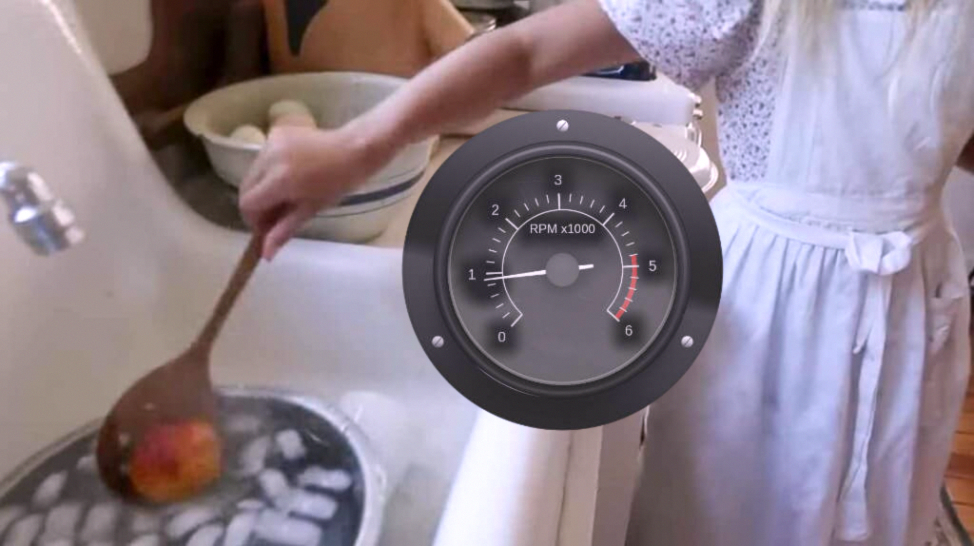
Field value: 900; rpm
